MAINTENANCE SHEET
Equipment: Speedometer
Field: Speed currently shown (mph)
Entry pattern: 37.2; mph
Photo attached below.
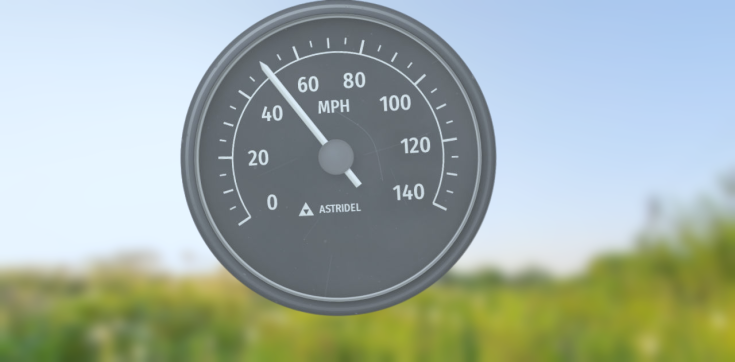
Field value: 50; mph
